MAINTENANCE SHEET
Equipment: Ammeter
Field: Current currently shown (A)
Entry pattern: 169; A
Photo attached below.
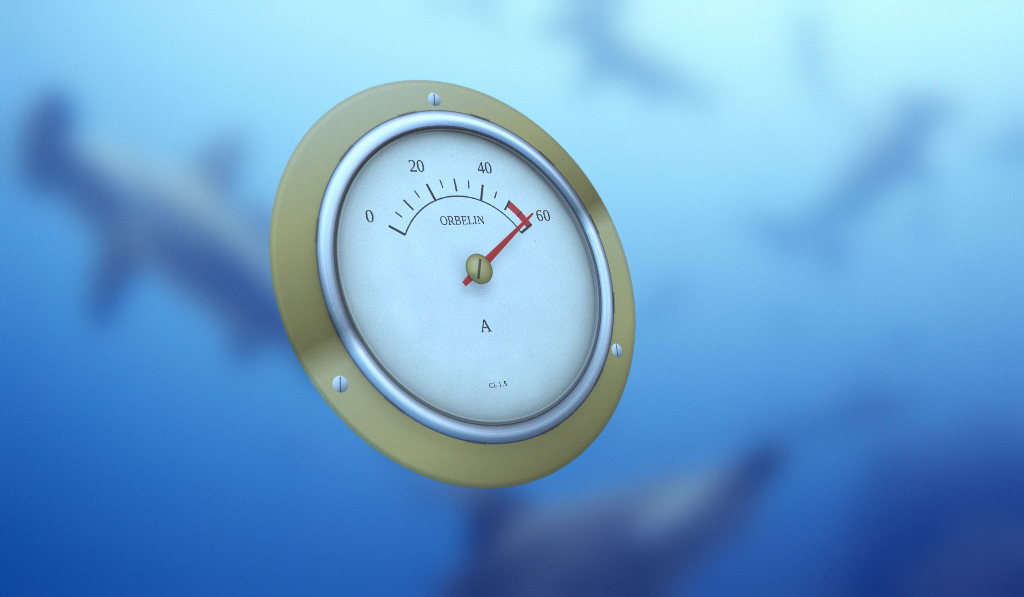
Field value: 57.5; A
